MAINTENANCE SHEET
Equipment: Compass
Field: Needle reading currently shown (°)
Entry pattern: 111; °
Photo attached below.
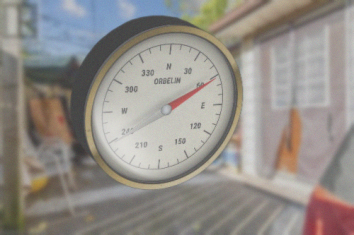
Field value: 60; °
